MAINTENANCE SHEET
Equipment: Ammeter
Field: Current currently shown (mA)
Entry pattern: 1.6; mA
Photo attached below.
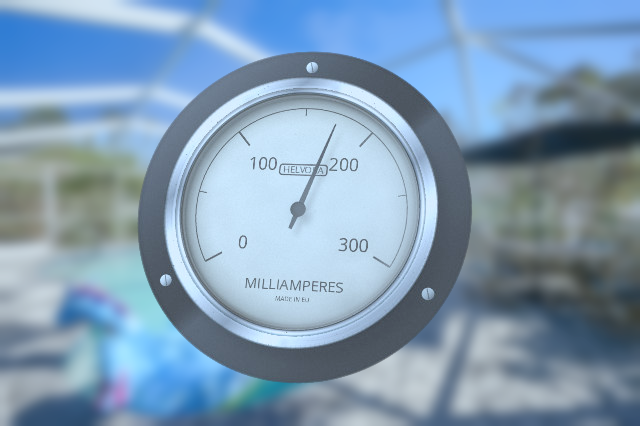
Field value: 175; mA
